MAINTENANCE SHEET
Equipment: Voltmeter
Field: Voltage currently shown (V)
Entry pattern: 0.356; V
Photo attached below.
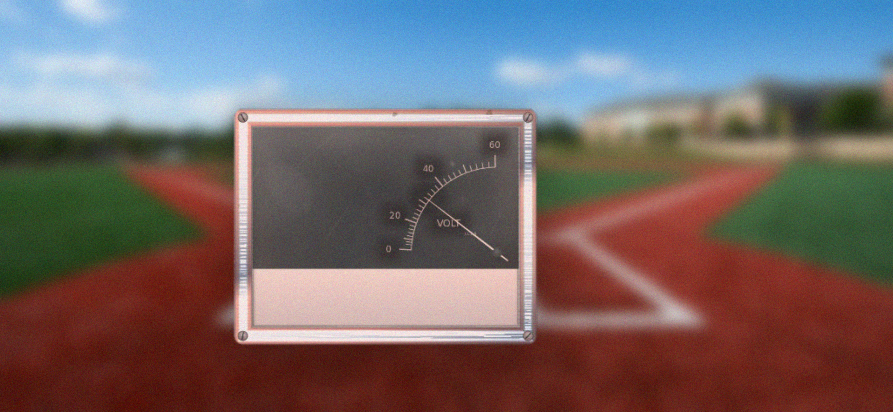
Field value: 32; V
